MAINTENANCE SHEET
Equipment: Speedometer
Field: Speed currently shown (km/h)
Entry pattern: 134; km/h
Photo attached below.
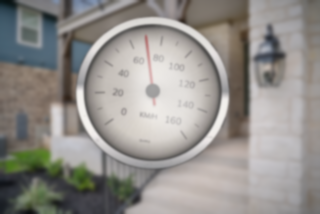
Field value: 70; km/h
